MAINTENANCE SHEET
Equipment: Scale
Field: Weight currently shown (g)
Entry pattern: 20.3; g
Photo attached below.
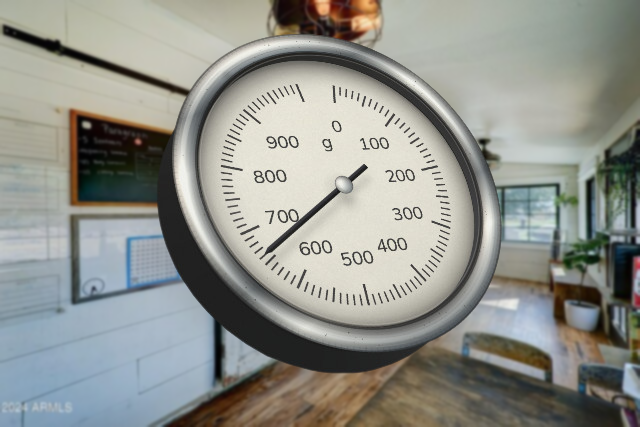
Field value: 660; g
